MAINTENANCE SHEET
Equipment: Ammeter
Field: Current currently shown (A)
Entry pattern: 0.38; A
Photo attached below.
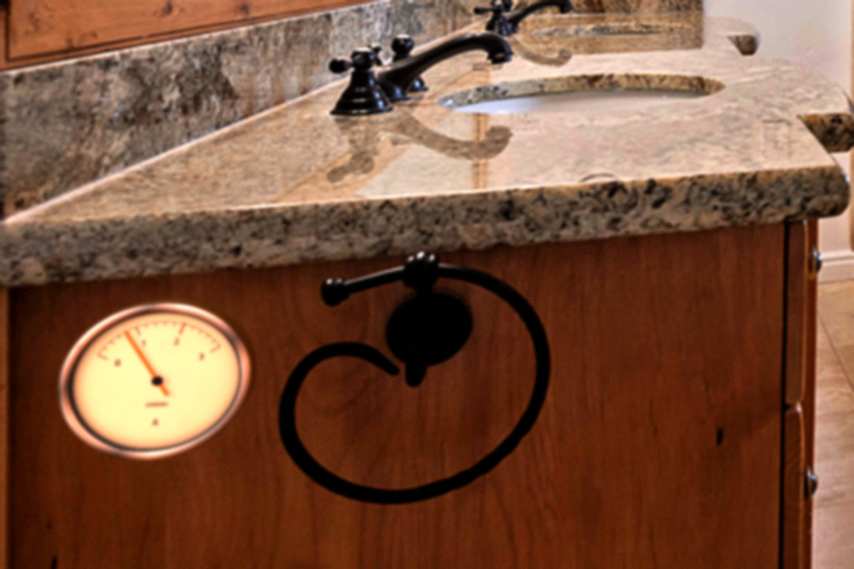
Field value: 0.8; A
